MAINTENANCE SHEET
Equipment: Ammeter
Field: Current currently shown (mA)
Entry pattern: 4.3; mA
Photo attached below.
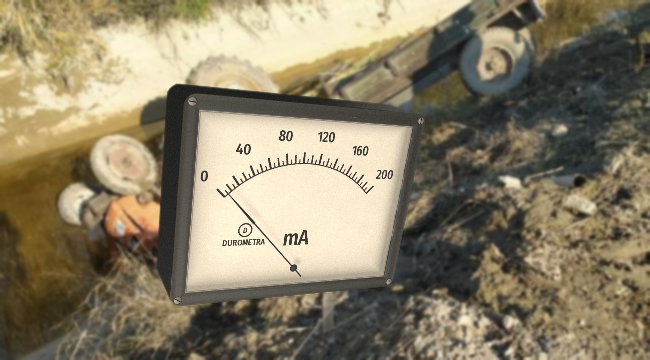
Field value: 5; mA
